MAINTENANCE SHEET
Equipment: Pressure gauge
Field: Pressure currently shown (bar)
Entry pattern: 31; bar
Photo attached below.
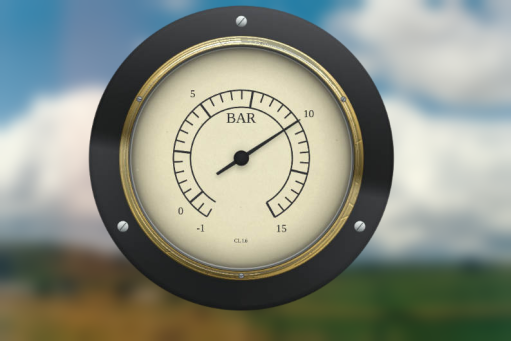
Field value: 10; bar
